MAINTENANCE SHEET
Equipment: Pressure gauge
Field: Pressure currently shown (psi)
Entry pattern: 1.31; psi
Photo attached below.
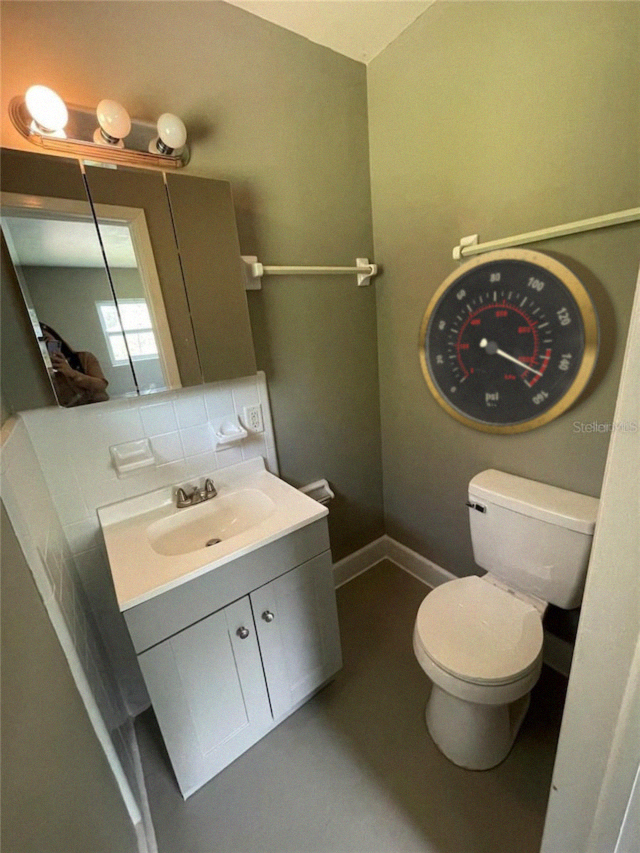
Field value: 150; psi
